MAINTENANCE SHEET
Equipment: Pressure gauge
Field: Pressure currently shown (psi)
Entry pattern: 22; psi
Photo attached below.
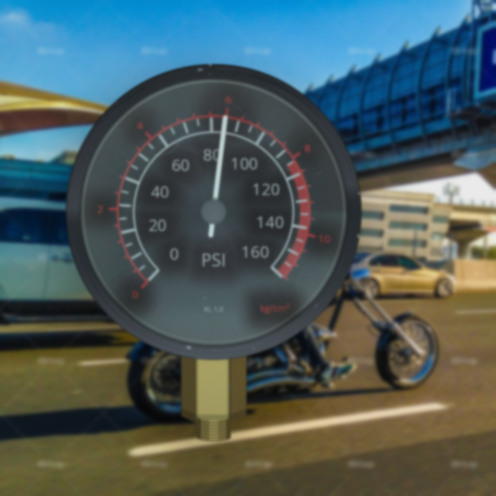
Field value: 85; psi
